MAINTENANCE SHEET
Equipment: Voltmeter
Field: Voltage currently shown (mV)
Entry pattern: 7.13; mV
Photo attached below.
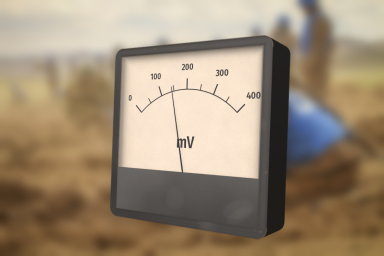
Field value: 150; mV
